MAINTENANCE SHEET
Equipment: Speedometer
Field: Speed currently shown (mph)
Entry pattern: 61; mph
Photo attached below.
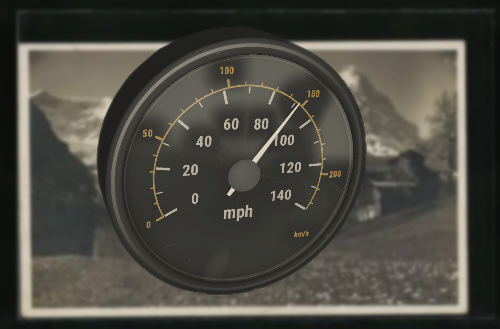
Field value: 90; mph
